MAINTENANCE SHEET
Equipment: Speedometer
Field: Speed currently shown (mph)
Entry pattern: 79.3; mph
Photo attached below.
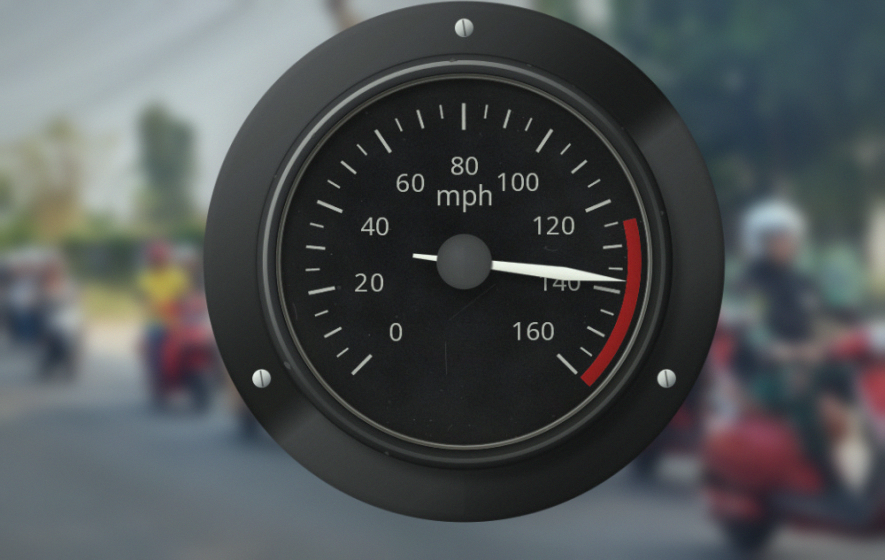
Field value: 137.5; mph
